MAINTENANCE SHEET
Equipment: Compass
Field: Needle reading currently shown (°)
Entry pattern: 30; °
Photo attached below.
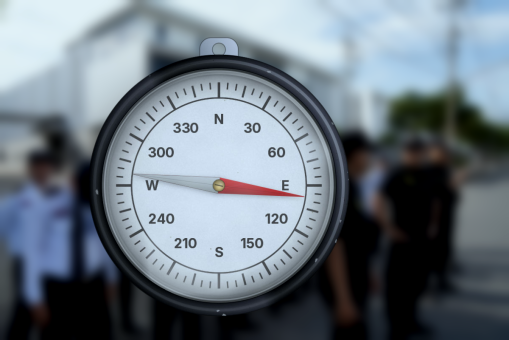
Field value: 97.5; °
